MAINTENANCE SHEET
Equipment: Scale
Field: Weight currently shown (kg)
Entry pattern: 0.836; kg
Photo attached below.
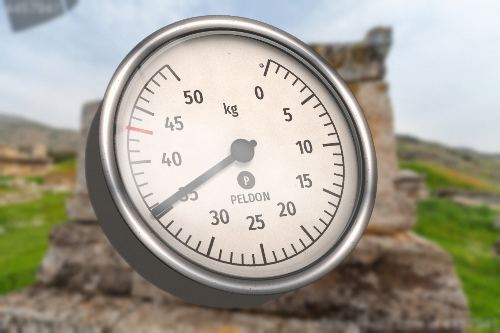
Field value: 35.5; kg
